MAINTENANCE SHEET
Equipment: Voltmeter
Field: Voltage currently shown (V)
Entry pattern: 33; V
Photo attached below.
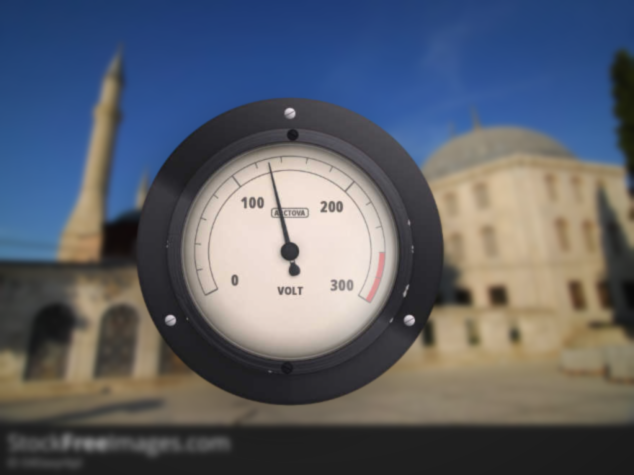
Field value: 130; V
